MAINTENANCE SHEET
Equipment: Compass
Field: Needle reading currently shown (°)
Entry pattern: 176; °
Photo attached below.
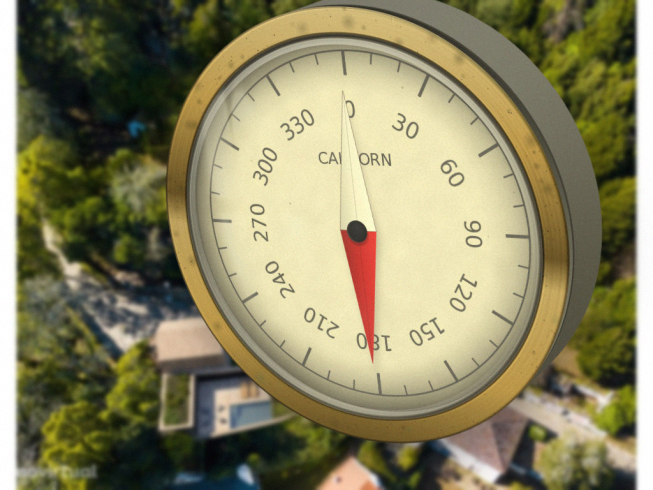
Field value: 180; °
